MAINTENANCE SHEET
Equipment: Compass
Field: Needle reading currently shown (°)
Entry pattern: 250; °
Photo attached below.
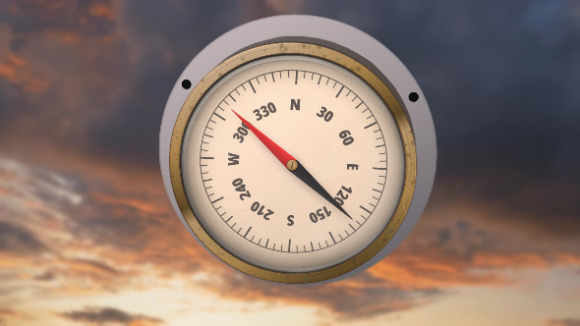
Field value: 310; °
